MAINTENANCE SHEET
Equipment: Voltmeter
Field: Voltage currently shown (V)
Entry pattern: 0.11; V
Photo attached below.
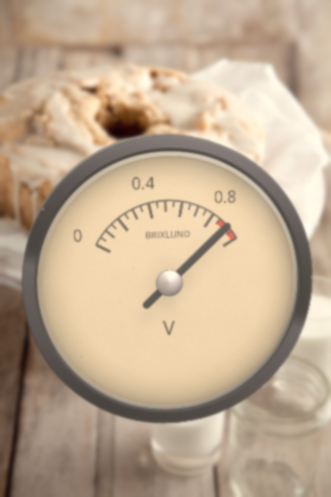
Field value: 0.9; V
